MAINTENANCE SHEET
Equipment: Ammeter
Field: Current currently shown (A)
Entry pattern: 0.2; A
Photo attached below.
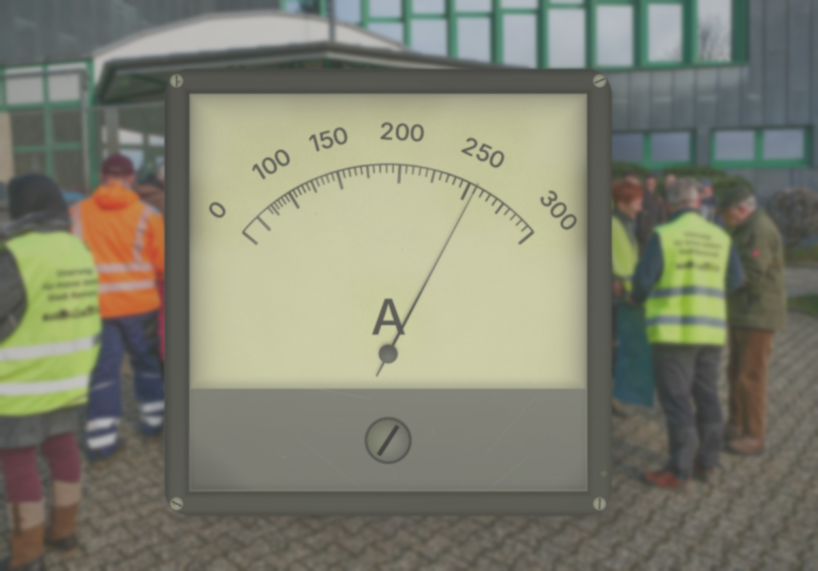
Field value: 255; A
